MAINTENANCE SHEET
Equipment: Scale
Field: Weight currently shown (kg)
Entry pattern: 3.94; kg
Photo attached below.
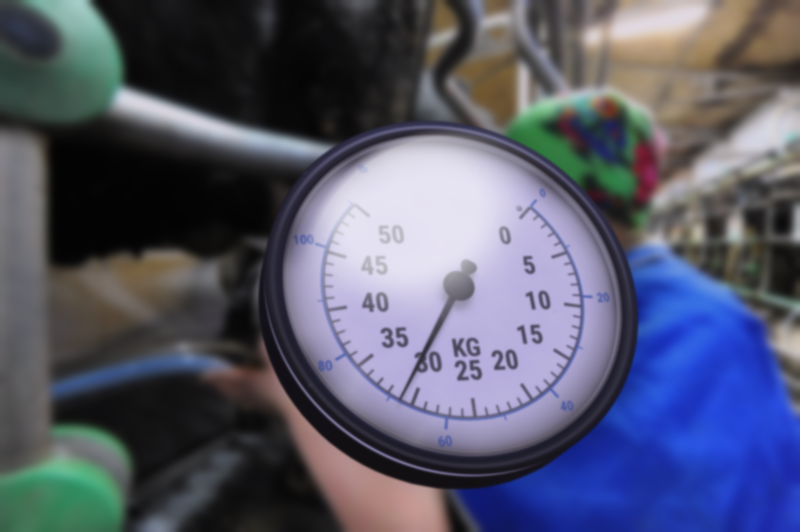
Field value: 31; kg
